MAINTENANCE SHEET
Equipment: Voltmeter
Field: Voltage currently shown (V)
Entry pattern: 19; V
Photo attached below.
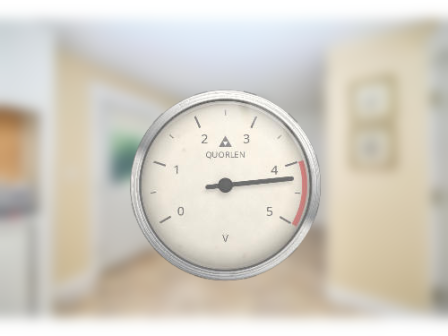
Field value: 4.25; V
